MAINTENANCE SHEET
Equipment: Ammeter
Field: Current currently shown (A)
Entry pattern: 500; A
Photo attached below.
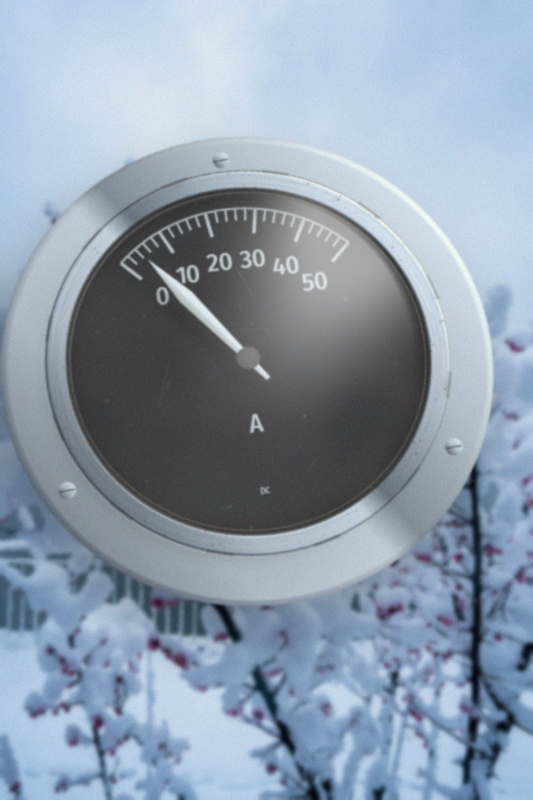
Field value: 4; A
